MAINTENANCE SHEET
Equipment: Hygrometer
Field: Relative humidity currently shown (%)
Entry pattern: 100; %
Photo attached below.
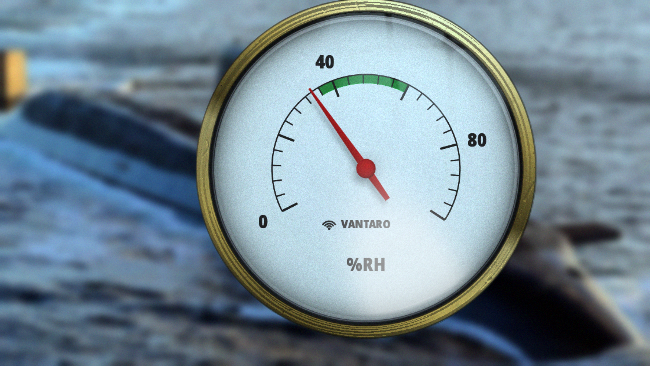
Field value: 34; %
